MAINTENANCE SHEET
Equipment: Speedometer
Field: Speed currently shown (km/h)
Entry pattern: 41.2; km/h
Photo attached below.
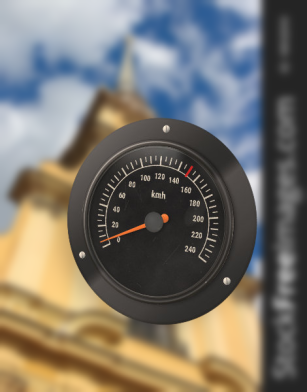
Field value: 5; km/h
